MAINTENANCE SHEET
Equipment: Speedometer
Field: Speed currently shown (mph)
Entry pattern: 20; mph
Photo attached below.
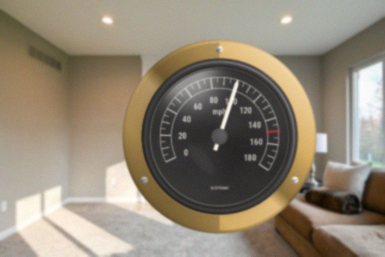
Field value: 100; mph
